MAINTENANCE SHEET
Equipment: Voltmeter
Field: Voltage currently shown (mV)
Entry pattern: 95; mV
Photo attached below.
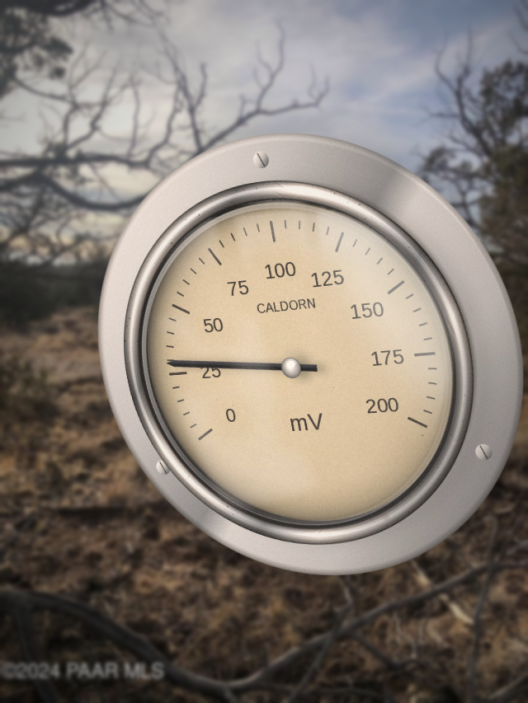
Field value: 30; mV
